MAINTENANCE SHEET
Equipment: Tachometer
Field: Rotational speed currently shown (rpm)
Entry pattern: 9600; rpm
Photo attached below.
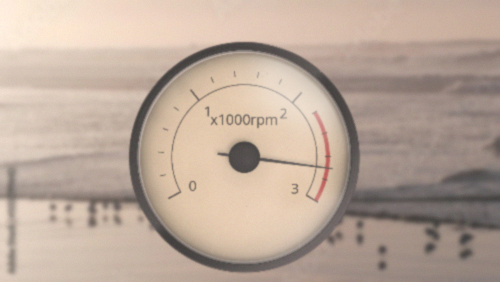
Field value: 2700; rpm
